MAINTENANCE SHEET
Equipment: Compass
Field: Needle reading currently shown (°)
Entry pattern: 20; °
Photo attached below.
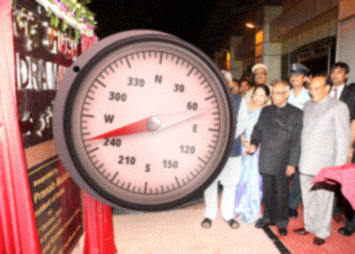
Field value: 250; °
